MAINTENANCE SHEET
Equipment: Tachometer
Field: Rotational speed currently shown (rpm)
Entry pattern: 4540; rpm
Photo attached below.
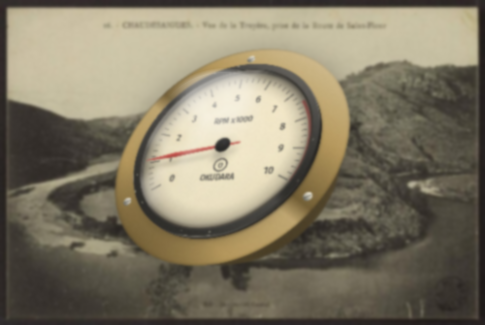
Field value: 1000; rpm
